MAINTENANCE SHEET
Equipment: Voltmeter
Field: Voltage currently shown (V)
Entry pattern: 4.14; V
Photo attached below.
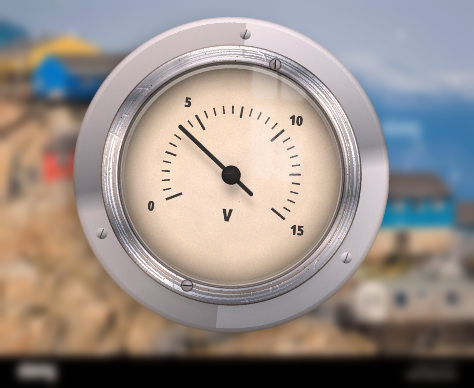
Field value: 4; V
